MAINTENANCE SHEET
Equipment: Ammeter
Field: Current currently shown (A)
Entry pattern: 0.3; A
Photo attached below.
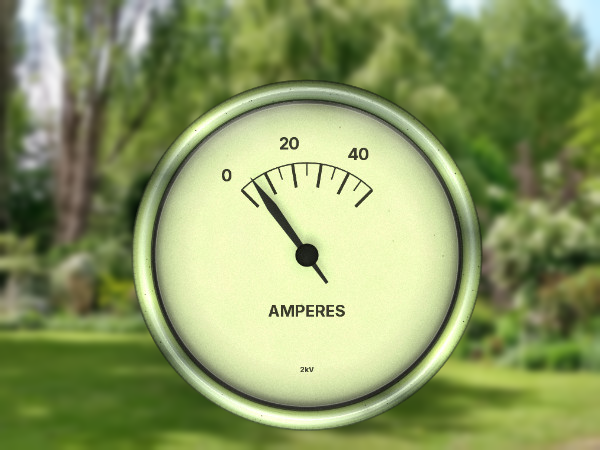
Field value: 5; A
